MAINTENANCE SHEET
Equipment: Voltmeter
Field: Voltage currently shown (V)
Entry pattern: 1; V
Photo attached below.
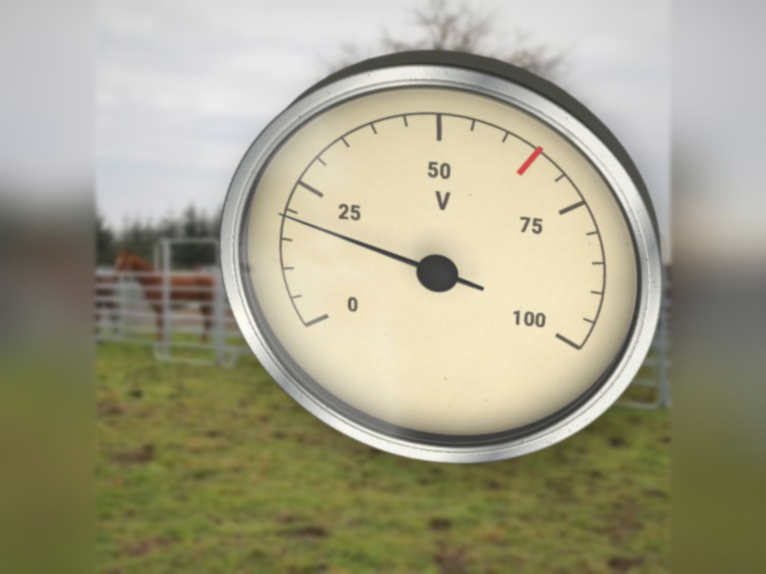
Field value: 20; V
